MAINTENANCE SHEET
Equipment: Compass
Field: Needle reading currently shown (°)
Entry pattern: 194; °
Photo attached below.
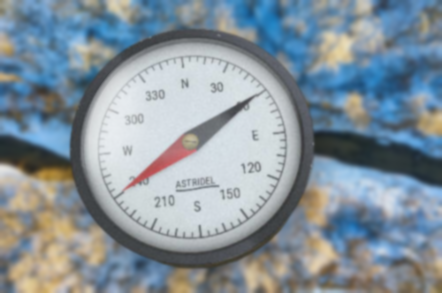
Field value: 240; °
